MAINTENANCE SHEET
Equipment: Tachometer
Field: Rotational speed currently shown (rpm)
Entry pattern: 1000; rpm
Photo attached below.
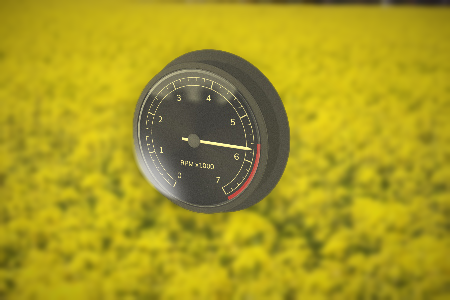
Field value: 5700; rpm
